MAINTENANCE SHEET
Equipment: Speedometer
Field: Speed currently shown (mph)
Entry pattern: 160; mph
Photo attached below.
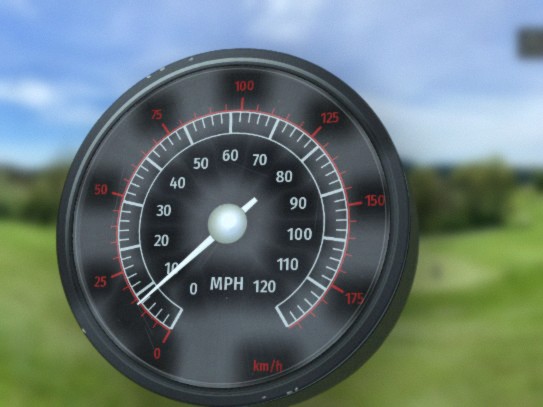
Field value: 8; mph
